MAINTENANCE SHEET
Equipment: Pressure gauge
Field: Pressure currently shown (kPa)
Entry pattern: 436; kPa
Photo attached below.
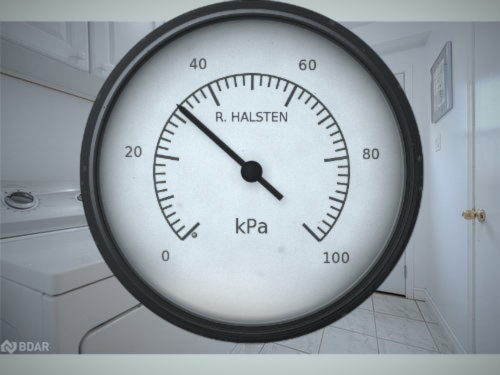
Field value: 32; kPa
